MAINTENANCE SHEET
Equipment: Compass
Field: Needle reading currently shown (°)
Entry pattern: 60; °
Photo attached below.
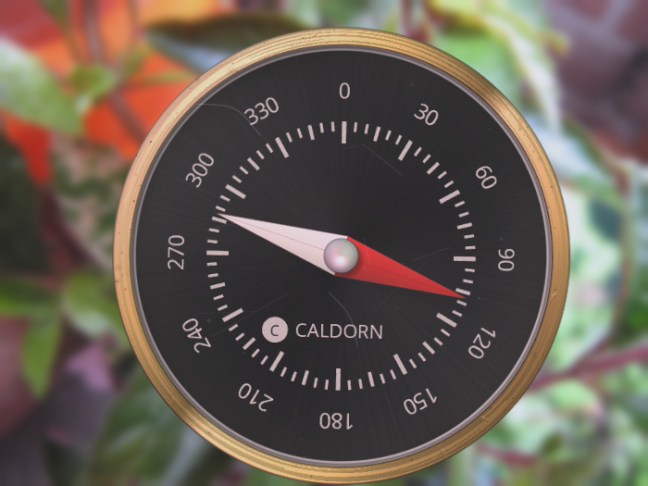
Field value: 107.5; °
